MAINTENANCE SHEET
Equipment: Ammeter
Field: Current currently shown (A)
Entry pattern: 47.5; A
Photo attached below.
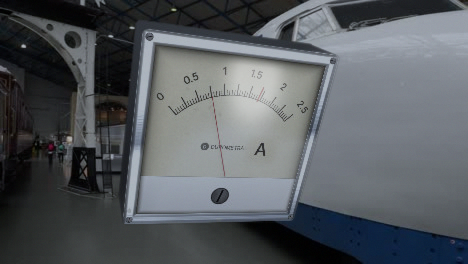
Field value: 0.75; A
